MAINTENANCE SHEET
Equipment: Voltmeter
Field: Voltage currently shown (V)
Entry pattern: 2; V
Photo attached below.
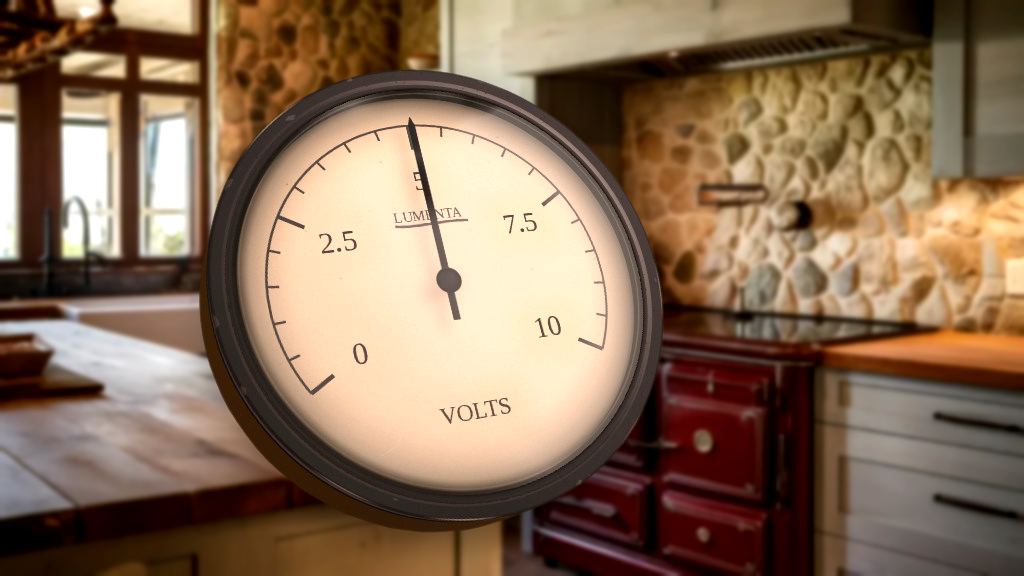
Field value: 5; V
